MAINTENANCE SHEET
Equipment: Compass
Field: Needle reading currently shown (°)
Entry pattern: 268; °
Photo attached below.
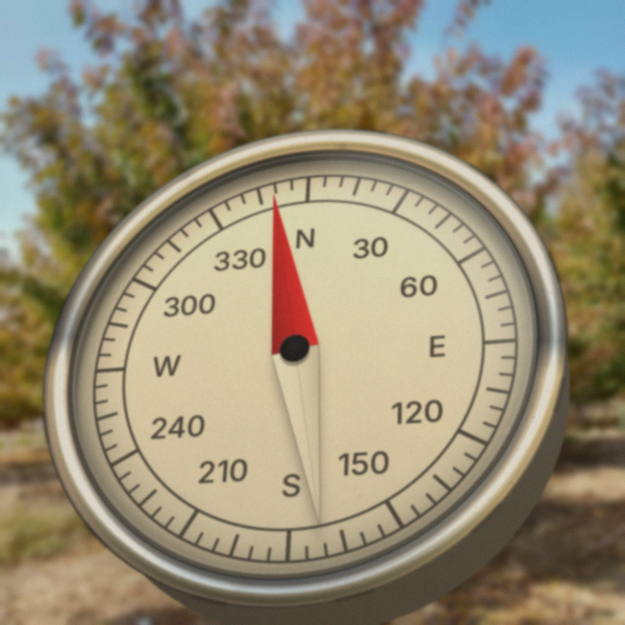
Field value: 350; °
